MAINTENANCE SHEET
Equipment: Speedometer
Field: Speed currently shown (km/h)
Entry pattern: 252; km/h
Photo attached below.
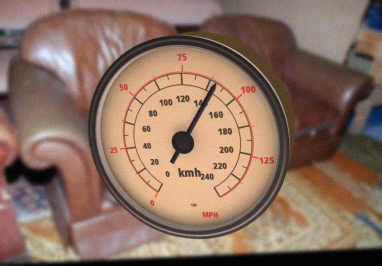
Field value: 145; km/h
